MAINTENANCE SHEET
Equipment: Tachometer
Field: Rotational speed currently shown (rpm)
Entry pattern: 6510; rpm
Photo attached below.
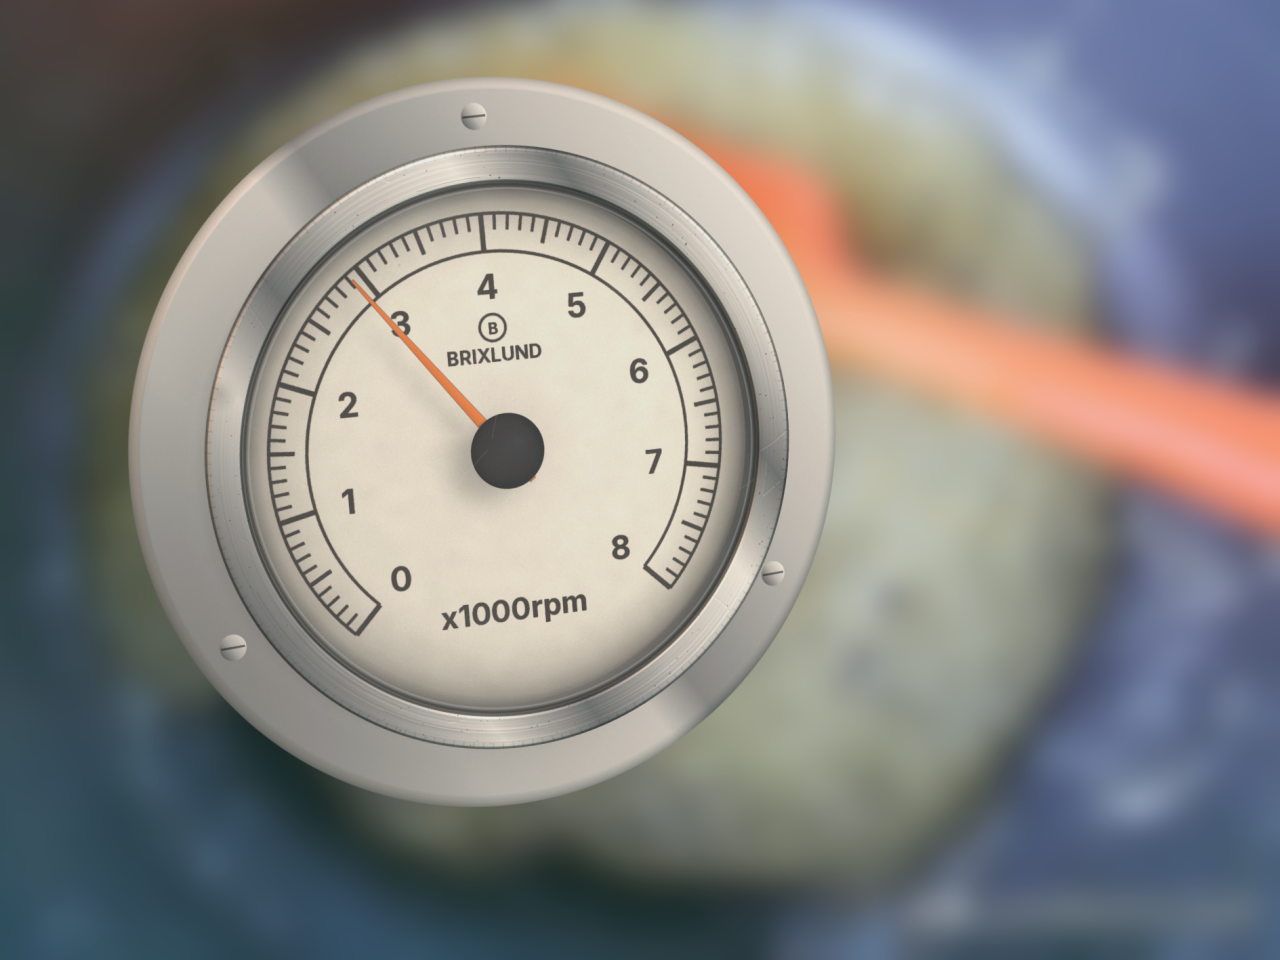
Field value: 2900; rpm
